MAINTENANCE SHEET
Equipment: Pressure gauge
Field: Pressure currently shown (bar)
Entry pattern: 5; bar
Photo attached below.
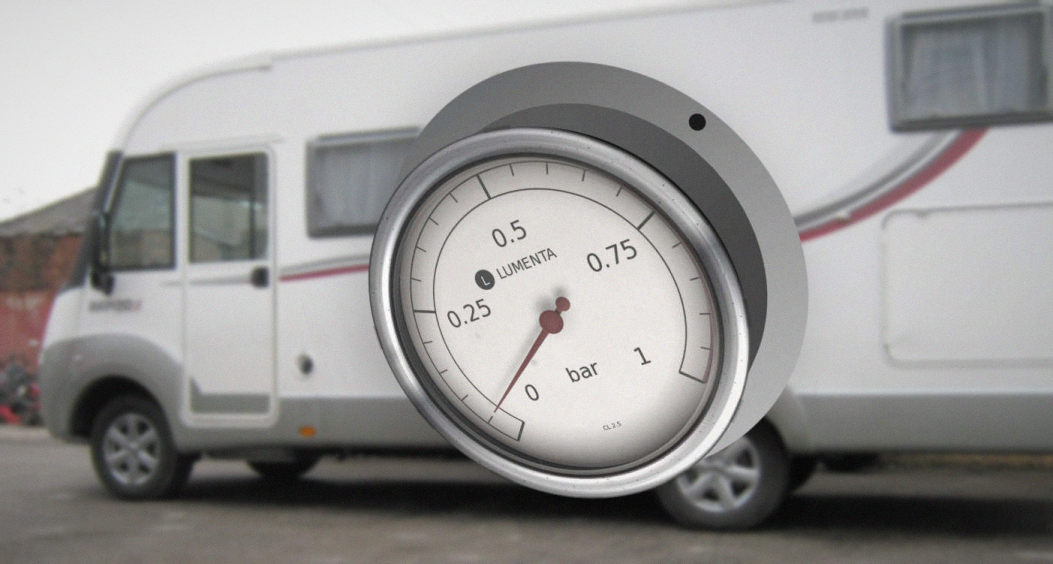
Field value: 0.05; bar
